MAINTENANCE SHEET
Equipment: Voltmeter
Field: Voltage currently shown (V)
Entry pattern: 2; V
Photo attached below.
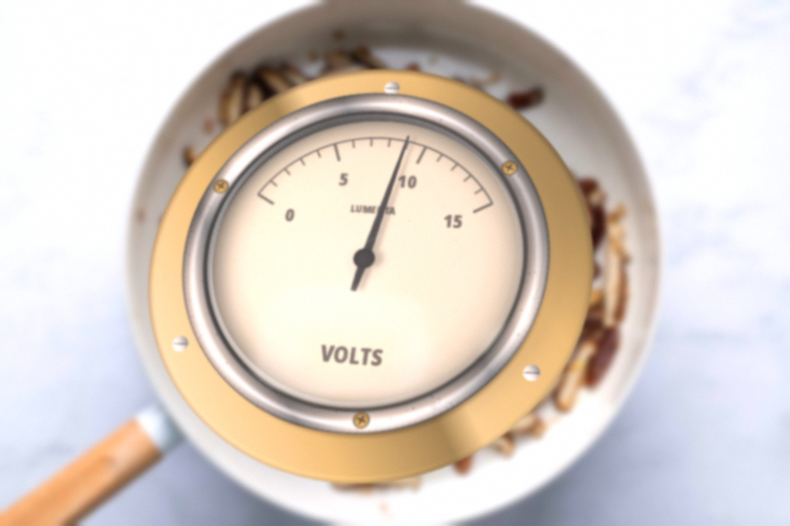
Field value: 9; V
